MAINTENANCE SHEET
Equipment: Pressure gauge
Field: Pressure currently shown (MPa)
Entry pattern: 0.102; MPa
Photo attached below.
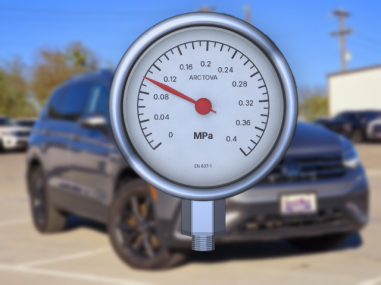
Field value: 0.1; MPa
